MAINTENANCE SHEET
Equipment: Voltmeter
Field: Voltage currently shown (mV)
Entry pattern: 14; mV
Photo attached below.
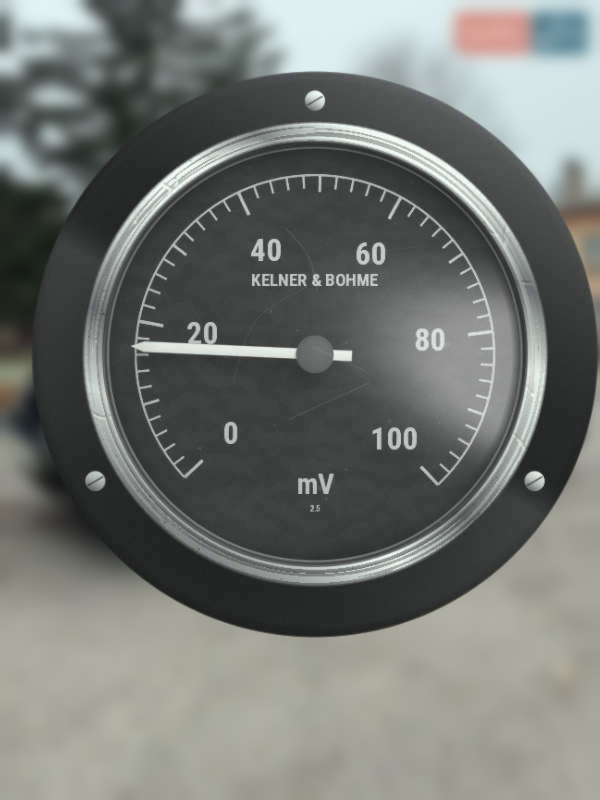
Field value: 17; mV
